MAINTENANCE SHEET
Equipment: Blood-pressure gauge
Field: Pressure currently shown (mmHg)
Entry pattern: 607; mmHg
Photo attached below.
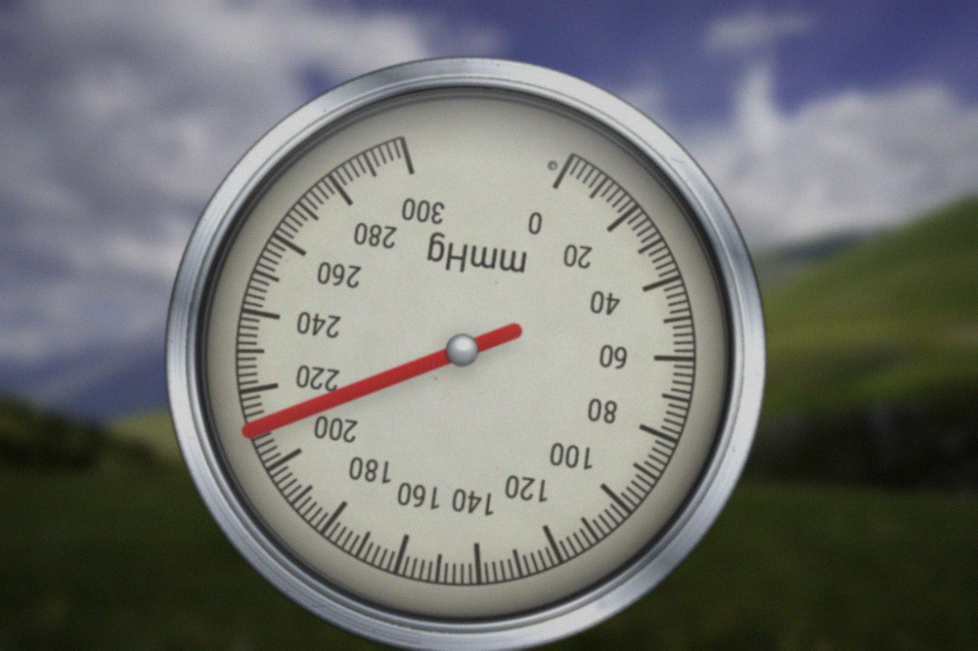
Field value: 210; mmHg
